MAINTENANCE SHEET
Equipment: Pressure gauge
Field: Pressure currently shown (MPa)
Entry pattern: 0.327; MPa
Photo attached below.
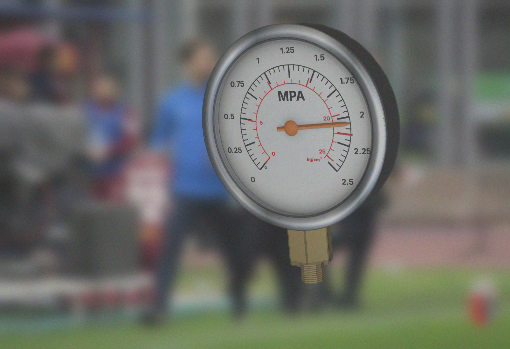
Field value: 2.05; MPa
